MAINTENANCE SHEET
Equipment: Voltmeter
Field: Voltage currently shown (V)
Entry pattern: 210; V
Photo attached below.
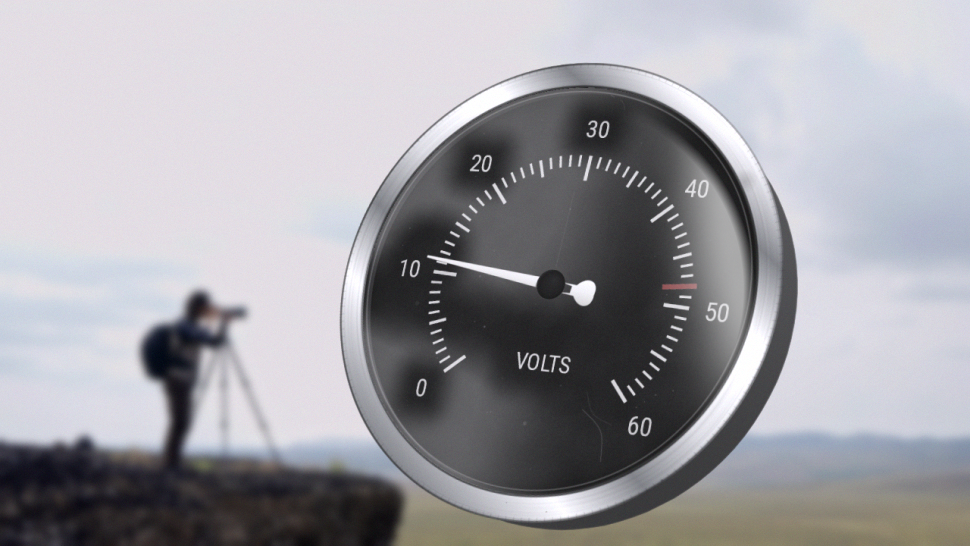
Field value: 11; V
